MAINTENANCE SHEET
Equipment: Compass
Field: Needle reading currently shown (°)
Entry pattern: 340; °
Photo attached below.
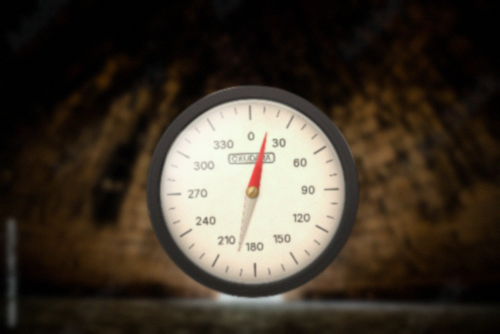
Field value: 15; °
